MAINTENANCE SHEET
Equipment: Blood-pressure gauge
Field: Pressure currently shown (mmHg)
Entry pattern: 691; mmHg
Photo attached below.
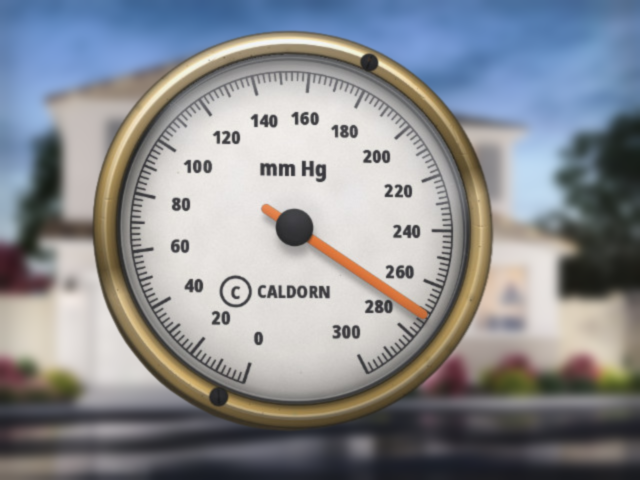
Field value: 272; mmHg
